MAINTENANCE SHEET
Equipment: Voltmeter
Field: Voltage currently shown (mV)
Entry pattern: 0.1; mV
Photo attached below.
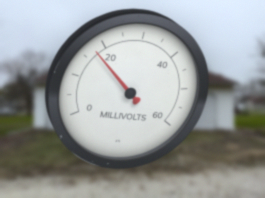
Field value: 17.5; mV
